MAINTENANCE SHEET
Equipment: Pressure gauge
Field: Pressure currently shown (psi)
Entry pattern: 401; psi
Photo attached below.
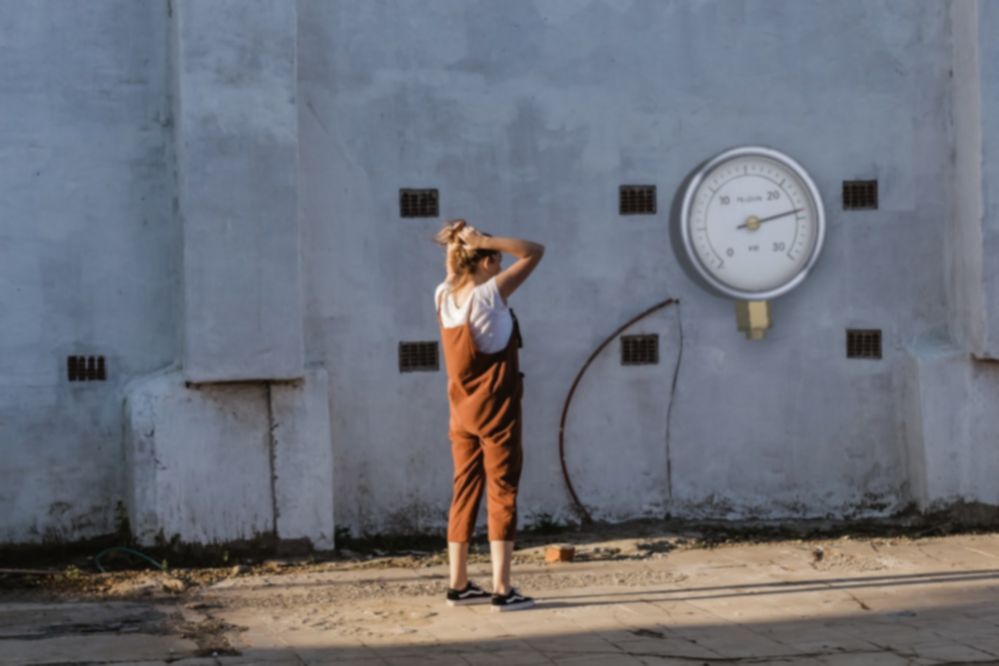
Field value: 24; psi
